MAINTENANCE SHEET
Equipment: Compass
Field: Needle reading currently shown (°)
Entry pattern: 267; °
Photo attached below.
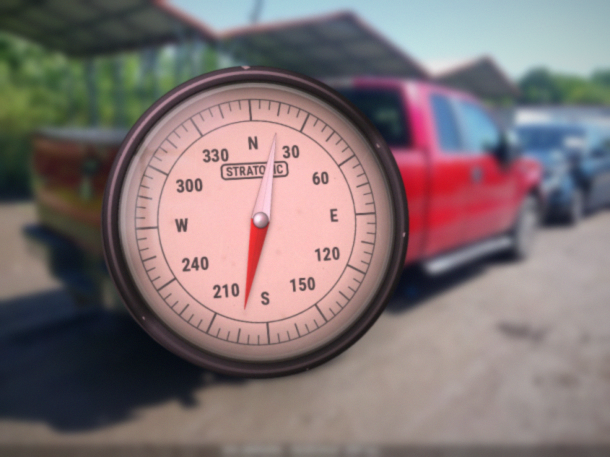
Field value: 195; °
